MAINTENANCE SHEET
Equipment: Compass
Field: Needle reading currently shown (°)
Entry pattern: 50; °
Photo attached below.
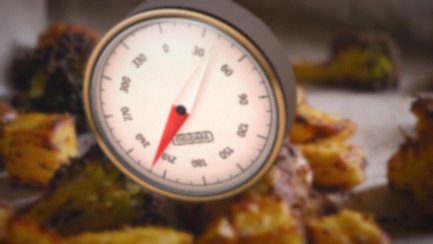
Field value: 220; °
